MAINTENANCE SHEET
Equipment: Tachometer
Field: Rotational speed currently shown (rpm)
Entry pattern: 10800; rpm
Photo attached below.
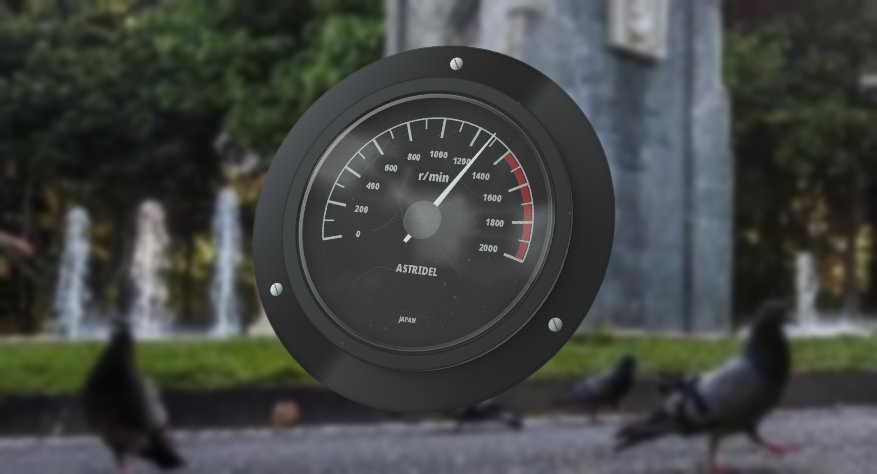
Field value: 1300; rpm
